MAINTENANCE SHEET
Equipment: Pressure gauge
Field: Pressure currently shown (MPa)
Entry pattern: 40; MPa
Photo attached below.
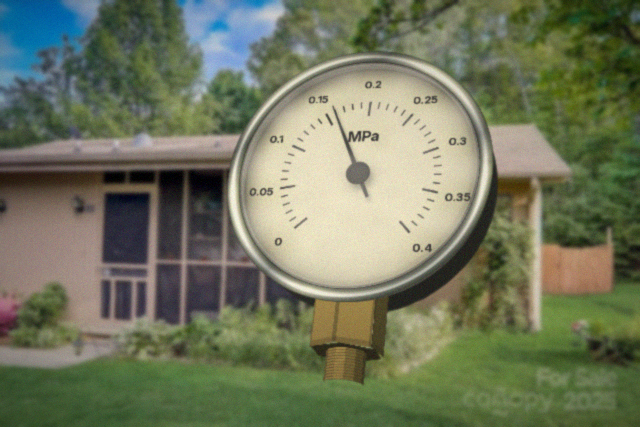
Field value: 0.16; MPa
